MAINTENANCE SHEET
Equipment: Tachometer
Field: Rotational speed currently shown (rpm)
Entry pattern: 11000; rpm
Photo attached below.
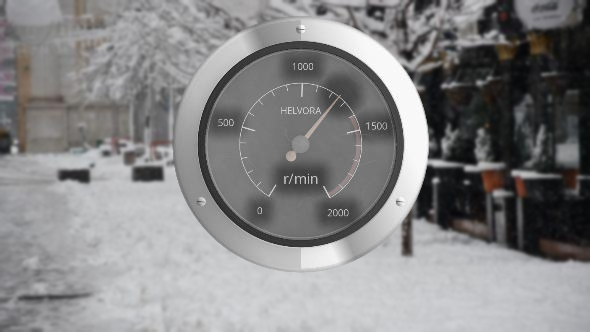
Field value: 1250; rpm
